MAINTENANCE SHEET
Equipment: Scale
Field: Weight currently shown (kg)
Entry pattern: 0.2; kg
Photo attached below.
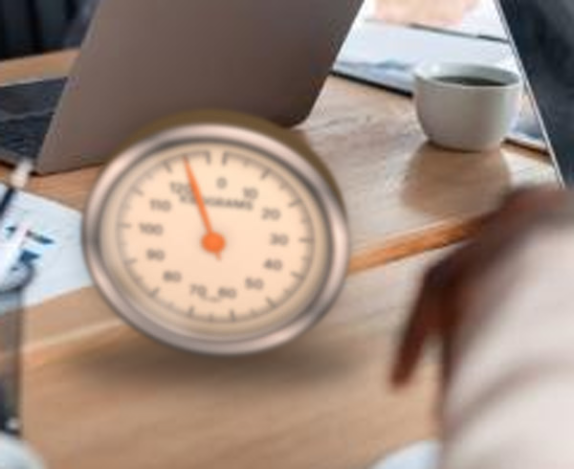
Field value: 125; kg
